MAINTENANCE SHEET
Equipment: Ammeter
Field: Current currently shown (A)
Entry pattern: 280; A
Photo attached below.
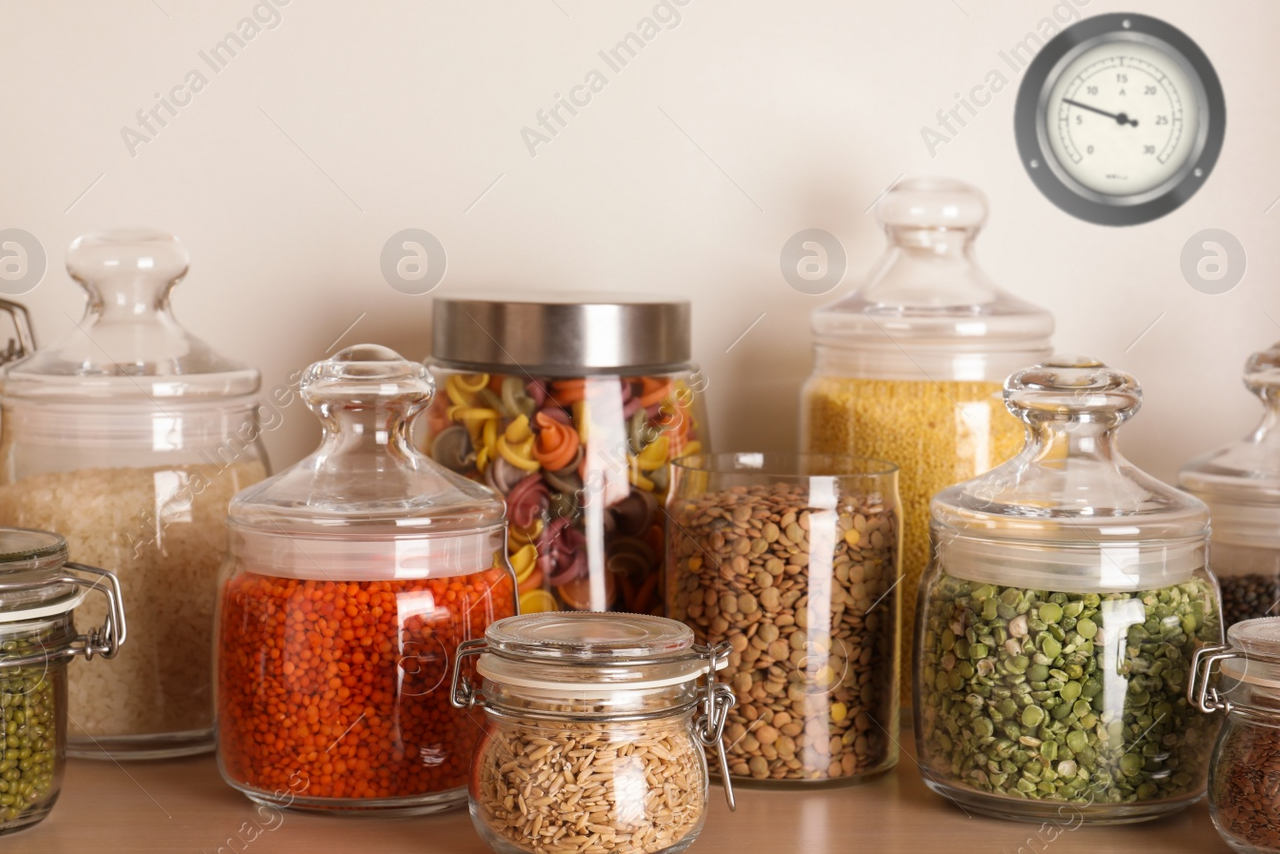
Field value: 7; A
